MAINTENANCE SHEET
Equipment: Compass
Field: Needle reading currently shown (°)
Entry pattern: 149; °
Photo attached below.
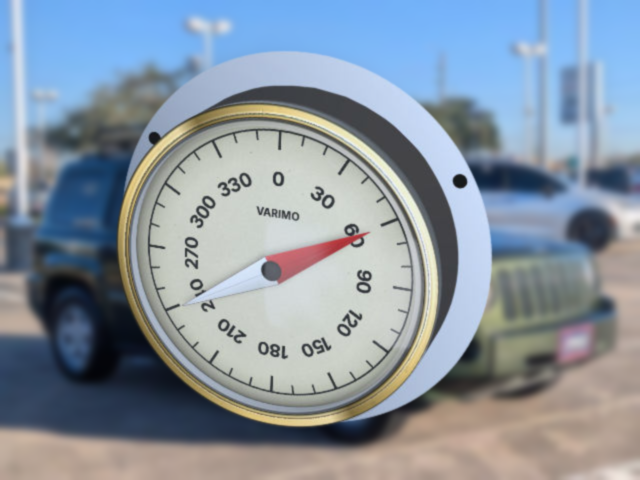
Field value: 60; °
